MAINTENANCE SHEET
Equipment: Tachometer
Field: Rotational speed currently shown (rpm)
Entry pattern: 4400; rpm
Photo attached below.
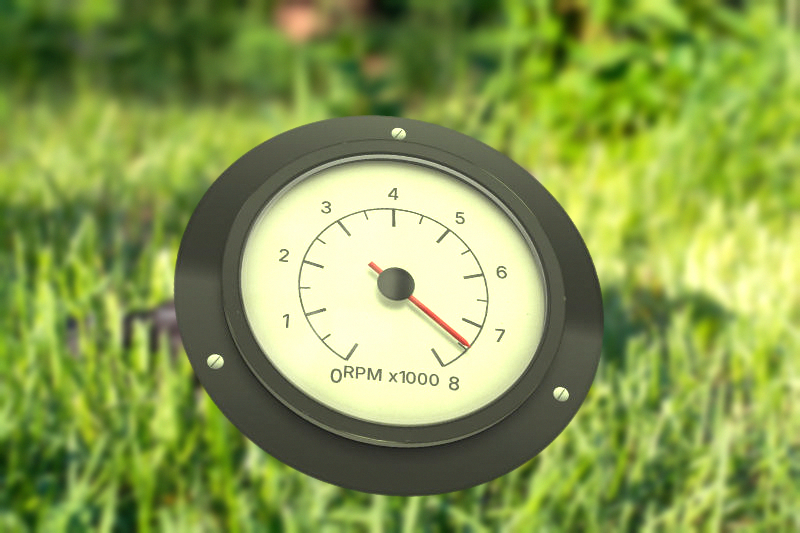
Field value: 7500; rpm
